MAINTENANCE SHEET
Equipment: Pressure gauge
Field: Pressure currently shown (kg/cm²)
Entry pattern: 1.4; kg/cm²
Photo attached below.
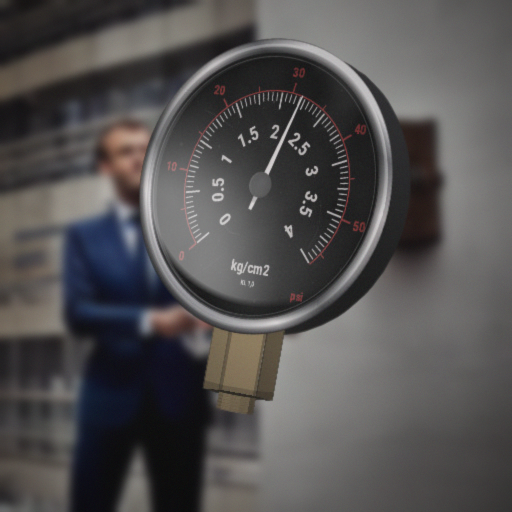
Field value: 2.25; kg/cm²
